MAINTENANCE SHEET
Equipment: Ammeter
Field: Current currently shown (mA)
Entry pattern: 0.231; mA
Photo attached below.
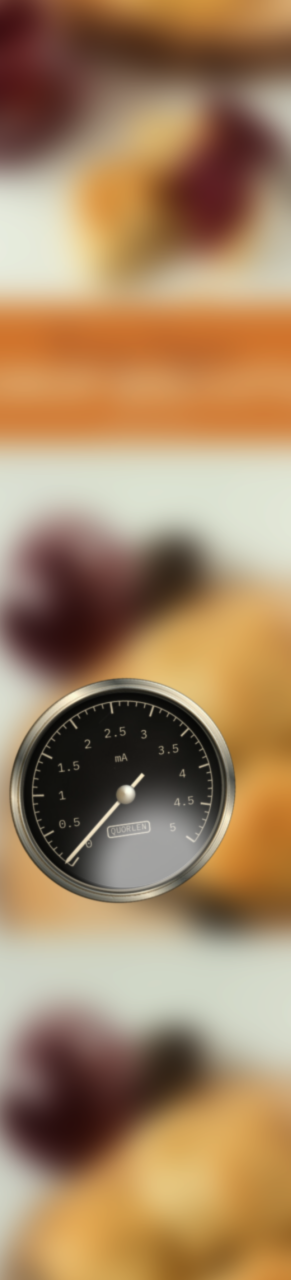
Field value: 0.1; mA
